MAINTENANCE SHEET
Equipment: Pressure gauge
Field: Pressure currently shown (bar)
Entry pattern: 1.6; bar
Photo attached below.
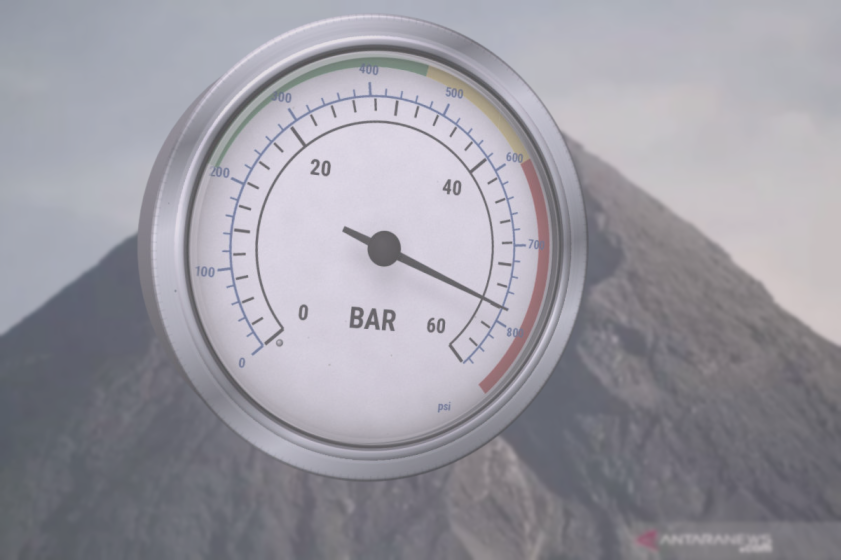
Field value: 54; bar
